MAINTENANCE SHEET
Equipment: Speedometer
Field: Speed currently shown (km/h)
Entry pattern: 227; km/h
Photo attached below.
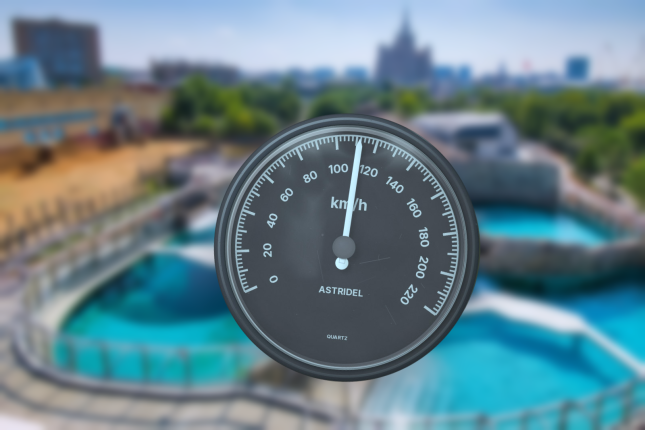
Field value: 112; km/h
